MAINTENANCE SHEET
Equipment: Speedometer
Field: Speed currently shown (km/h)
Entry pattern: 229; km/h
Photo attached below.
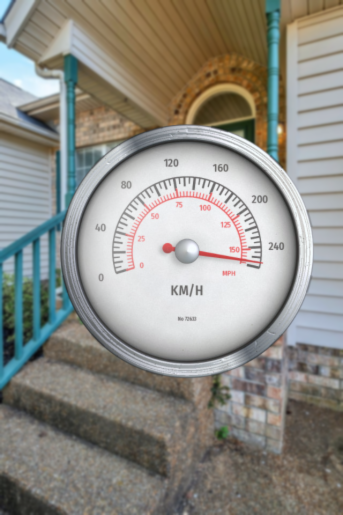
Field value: 255; km/h
